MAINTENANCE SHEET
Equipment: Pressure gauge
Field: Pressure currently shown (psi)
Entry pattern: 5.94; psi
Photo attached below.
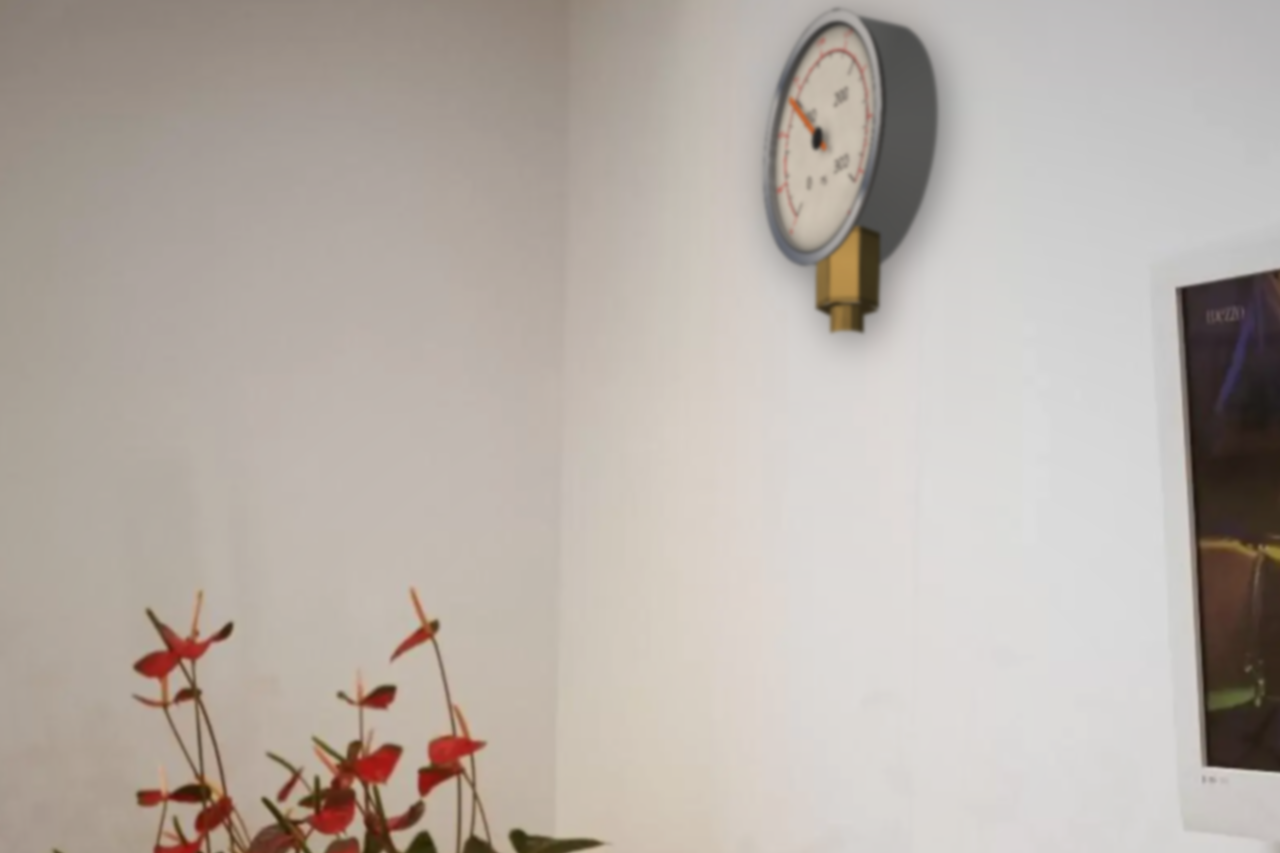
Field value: 100; psi
